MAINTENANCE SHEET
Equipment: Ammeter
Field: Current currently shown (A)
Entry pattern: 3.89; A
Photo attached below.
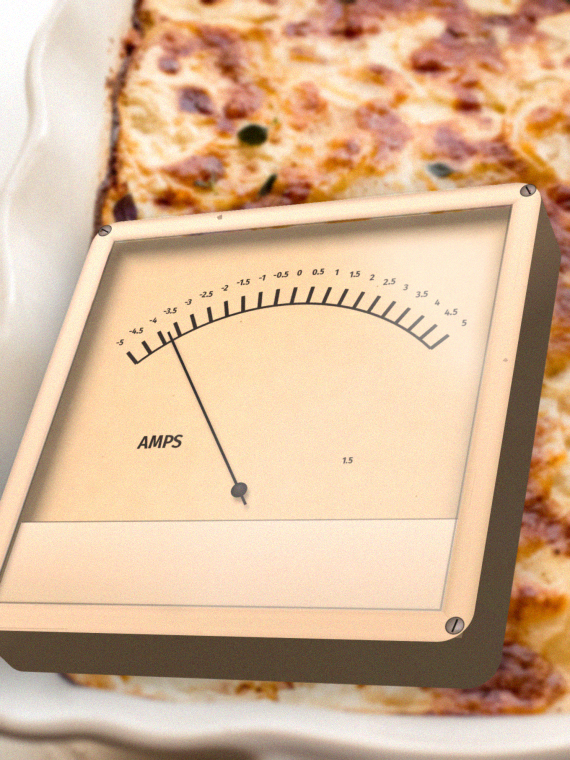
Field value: -3.75; A
